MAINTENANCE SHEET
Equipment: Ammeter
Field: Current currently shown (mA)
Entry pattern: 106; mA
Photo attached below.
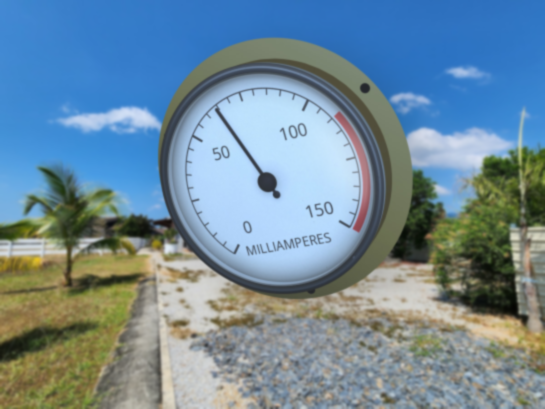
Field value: 65; mA
